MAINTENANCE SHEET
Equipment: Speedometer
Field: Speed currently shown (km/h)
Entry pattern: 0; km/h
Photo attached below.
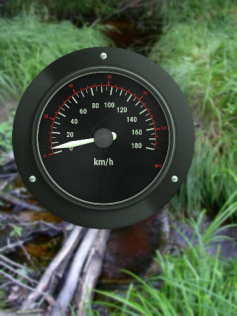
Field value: 5; km/h
